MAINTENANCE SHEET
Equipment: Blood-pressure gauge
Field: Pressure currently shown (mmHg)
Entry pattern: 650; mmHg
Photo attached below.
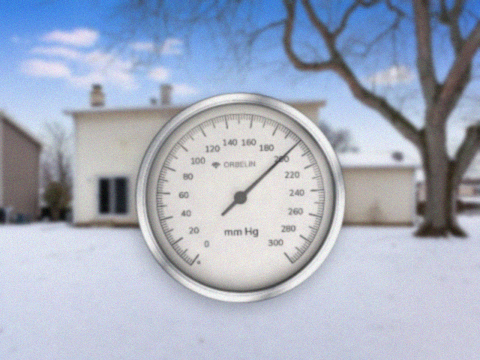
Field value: 200; mmHg
